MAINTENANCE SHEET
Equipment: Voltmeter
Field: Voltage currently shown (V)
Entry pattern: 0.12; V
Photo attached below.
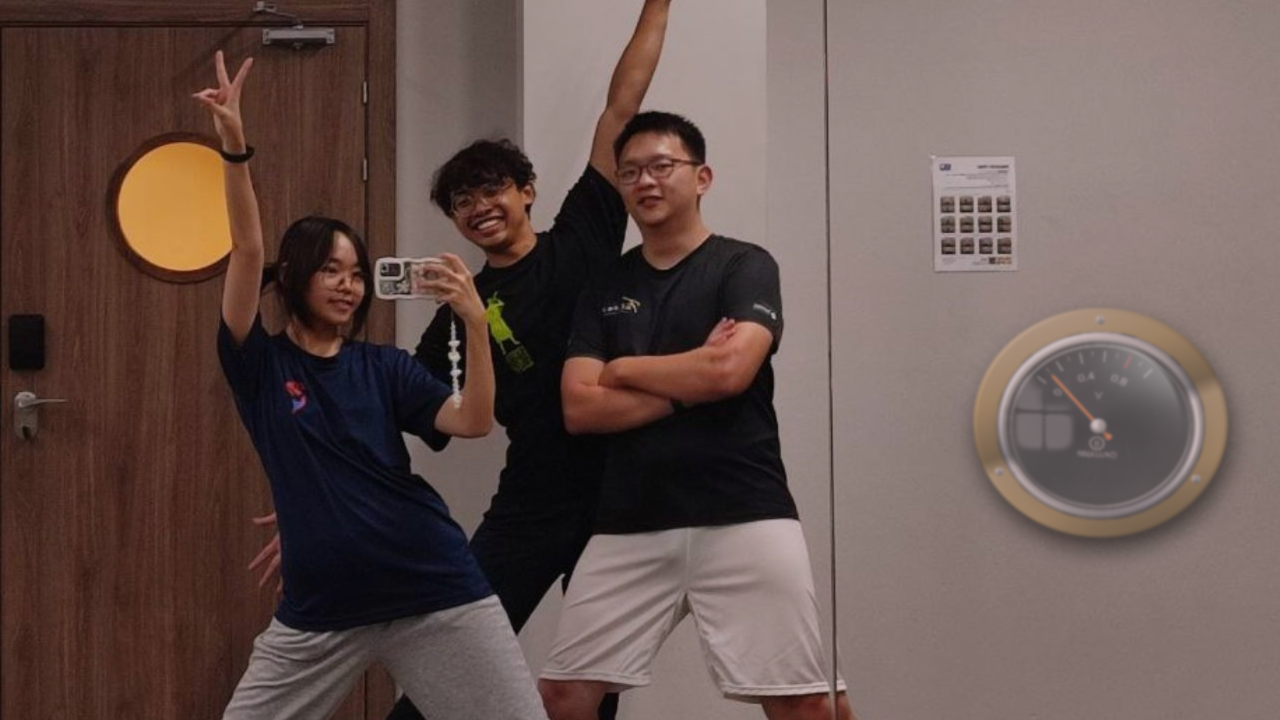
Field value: 0.1; V
